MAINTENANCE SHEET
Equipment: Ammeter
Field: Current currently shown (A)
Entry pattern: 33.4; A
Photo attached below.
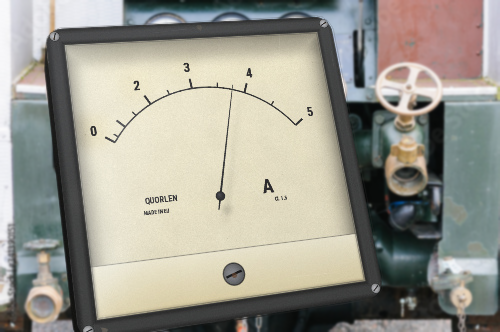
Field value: 3.75; A
